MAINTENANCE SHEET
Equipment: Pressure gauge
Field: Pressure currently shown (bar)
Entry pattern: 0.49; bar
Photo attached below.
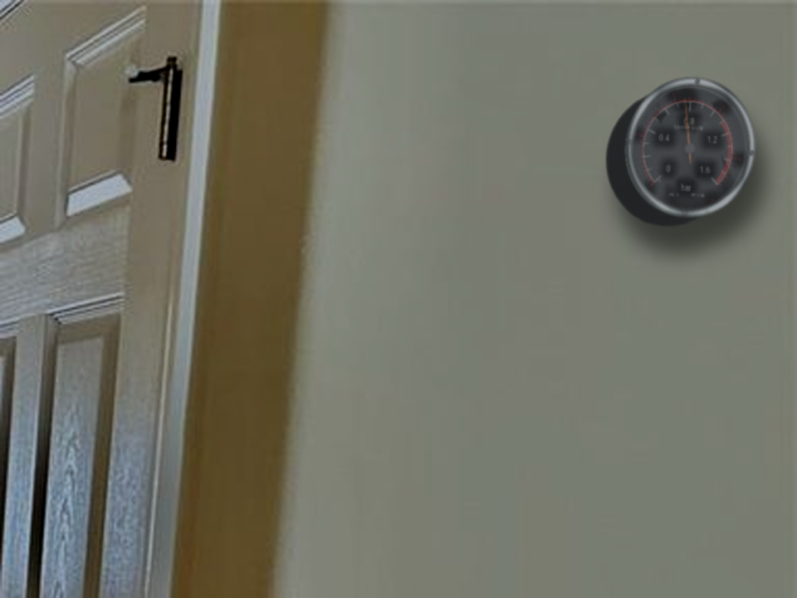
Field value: 0.75; bar
